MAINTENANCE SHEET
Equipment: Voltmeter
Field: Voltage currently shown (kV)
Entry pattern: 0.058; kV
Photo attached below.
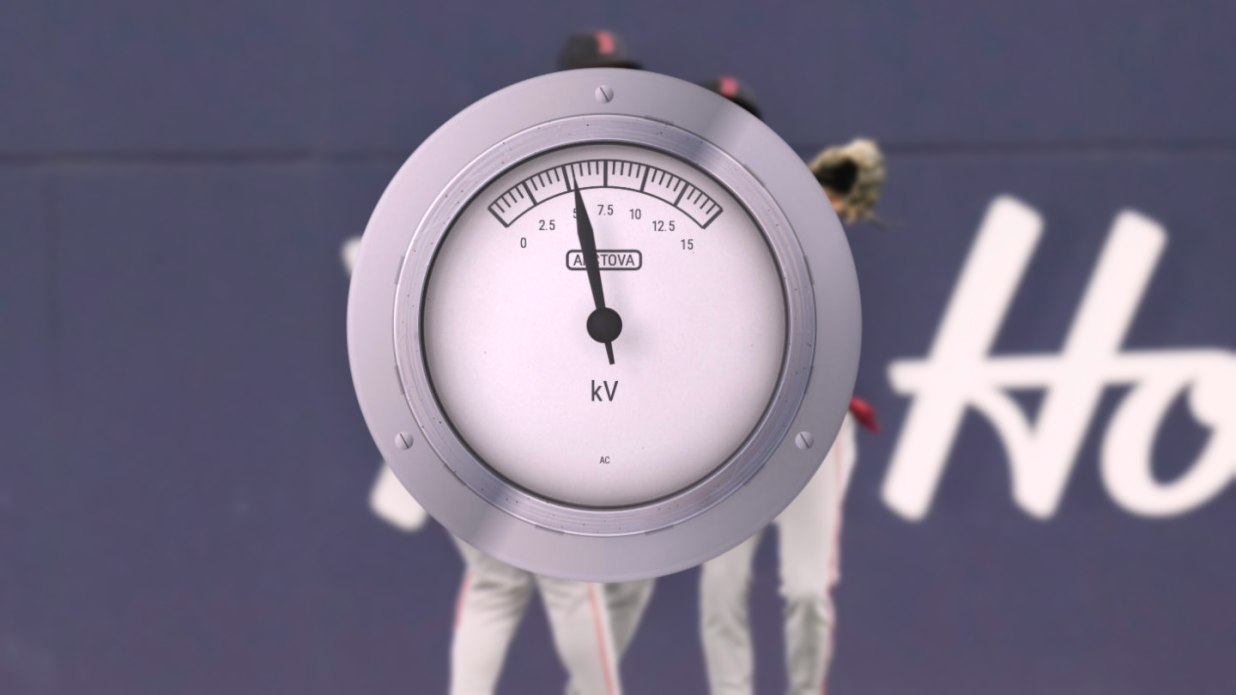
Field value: 5.5; kV
